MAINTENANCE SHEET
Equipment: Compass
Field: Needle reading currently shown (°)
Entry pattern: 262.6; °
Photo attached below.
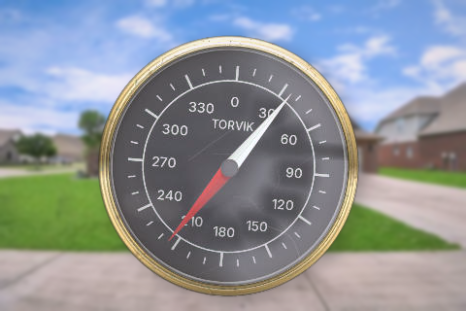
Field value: 215; °
